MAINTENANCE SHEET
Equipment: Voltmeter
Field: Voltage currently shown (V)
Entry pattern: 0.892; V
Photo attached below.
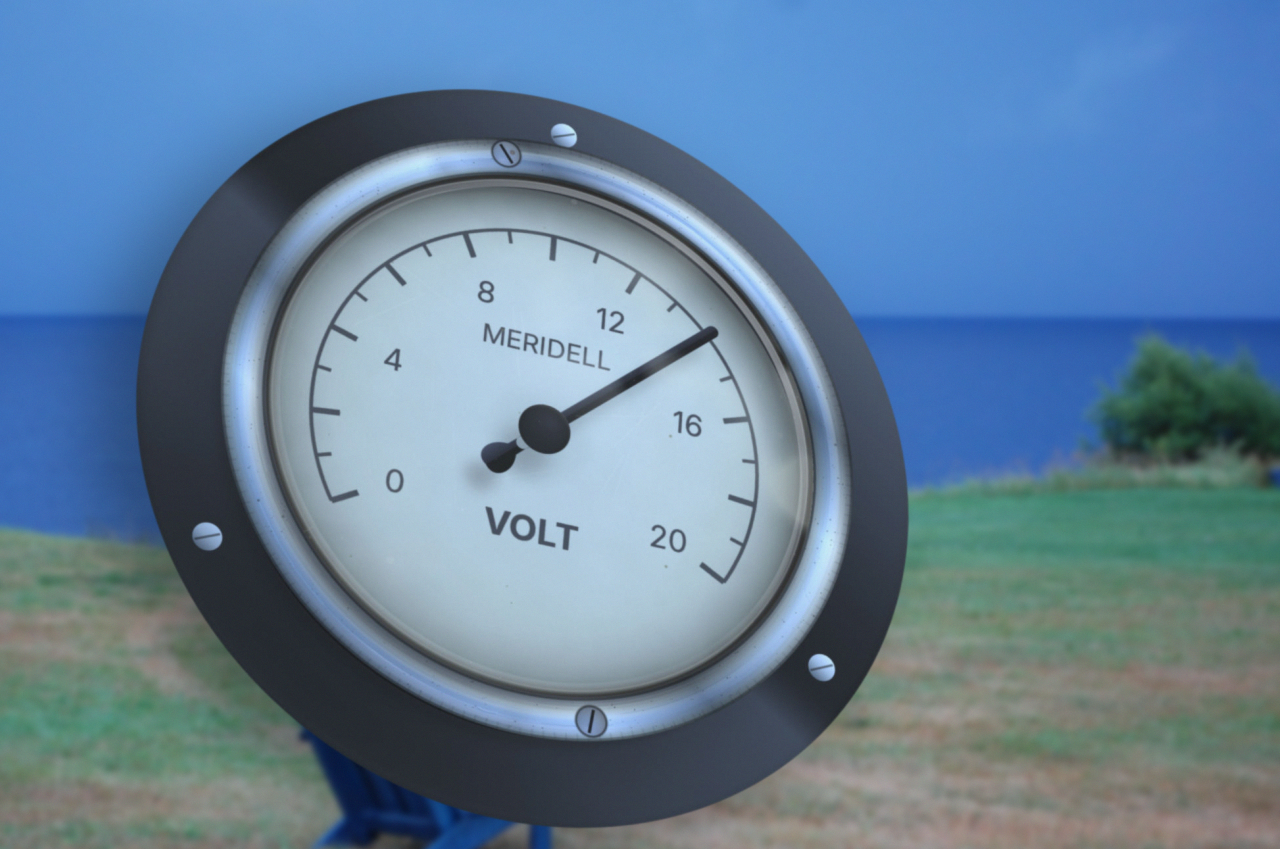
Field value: 14; V
